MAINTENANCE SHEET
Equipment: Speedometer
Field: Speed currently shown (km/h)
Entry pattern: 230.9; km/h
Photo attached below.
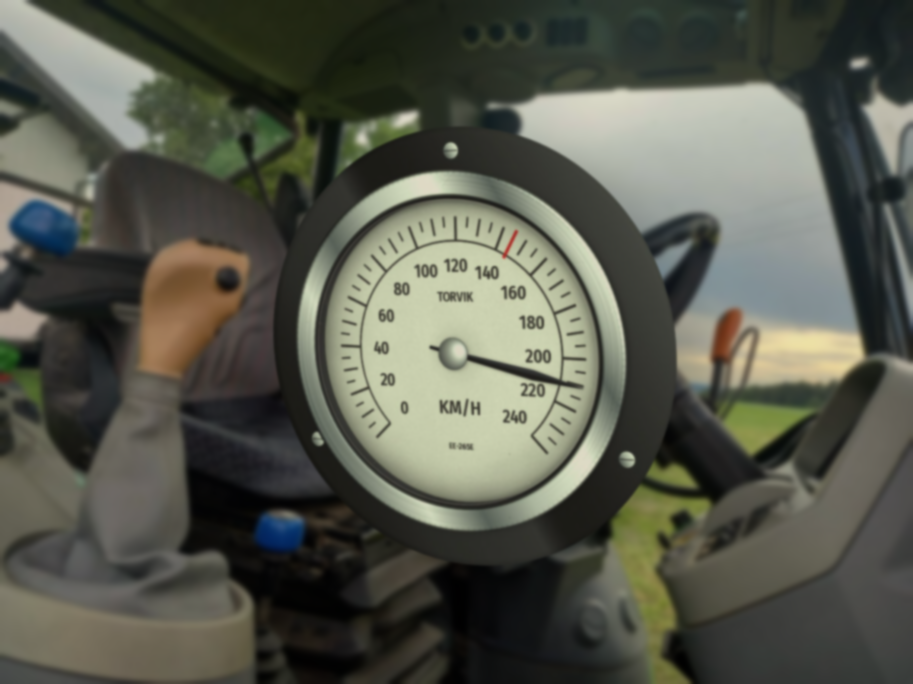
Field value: 210; km/h
